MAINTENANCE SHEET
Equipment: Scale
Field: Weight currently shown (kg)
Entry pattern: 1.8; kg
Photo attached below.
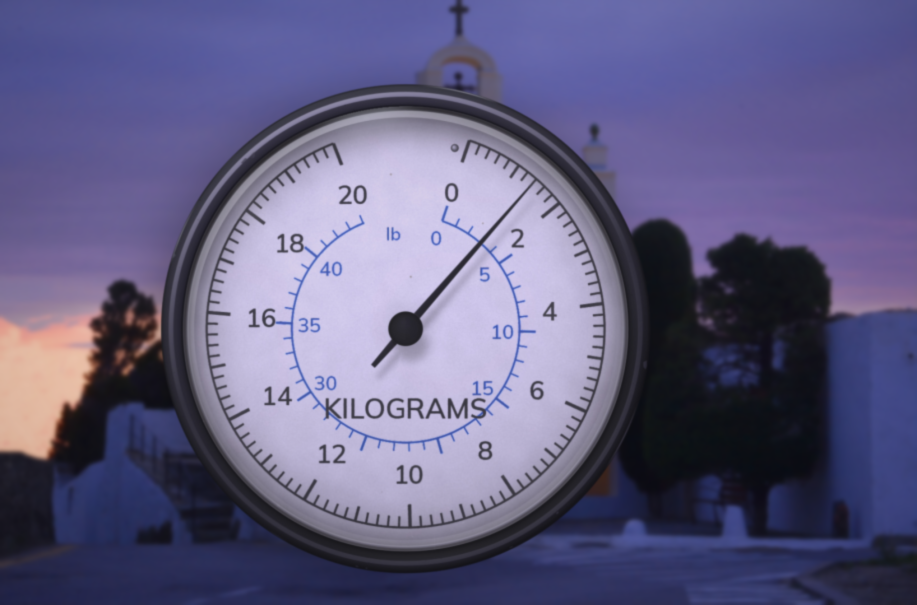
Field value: 1.4; kg
